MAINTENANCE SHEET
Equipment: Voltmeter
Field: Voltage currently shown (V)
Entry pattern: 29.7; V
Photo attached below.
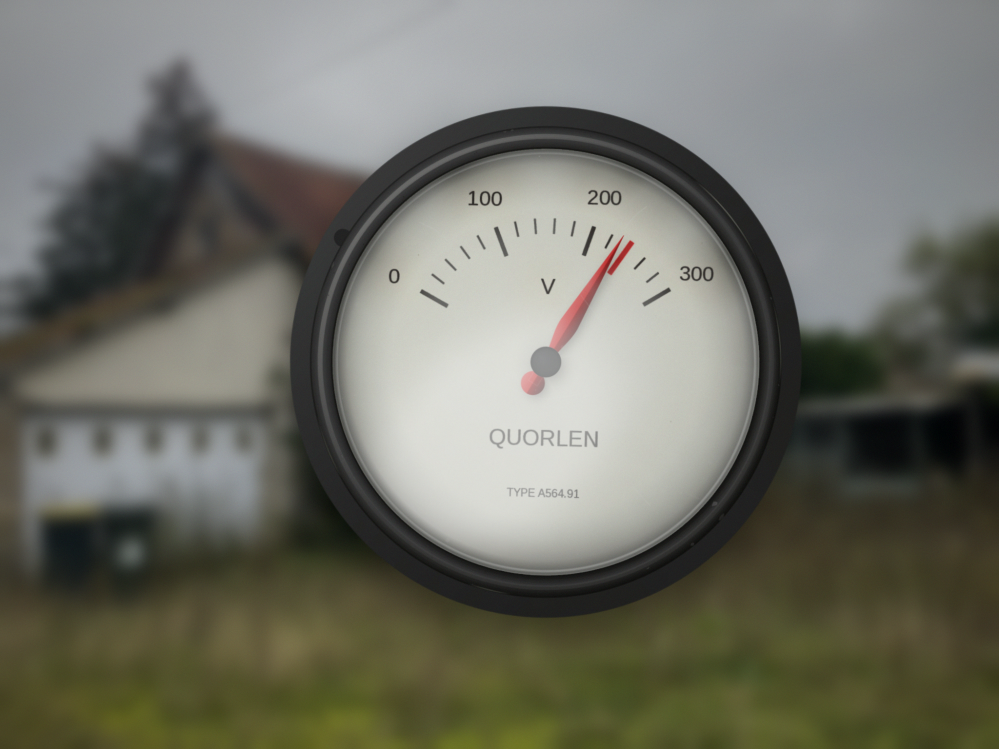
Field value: 230; V
